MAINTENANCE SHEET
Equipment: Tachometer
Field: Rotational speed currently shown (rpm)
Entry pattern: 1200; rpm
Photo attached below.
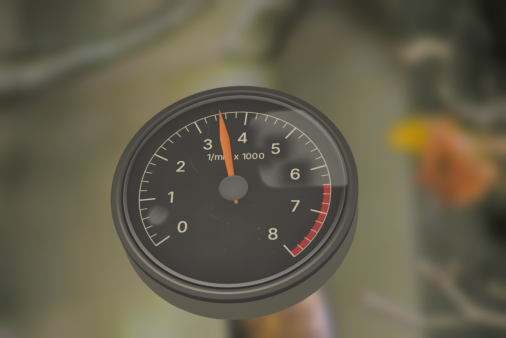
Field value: 3500; rpm
